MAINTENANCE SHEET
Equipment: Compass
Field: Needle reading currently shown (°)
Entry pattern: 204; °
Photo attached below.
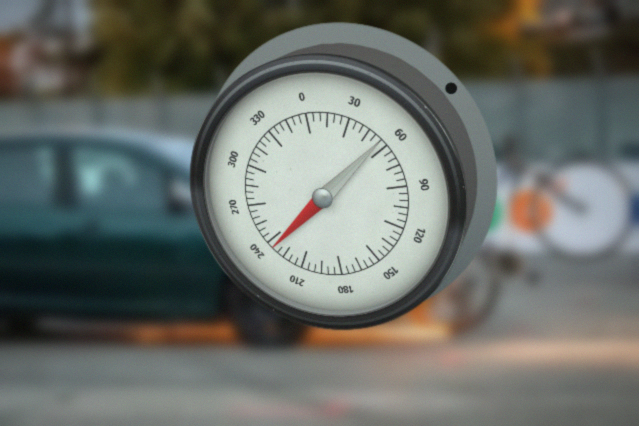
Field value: 235; °
